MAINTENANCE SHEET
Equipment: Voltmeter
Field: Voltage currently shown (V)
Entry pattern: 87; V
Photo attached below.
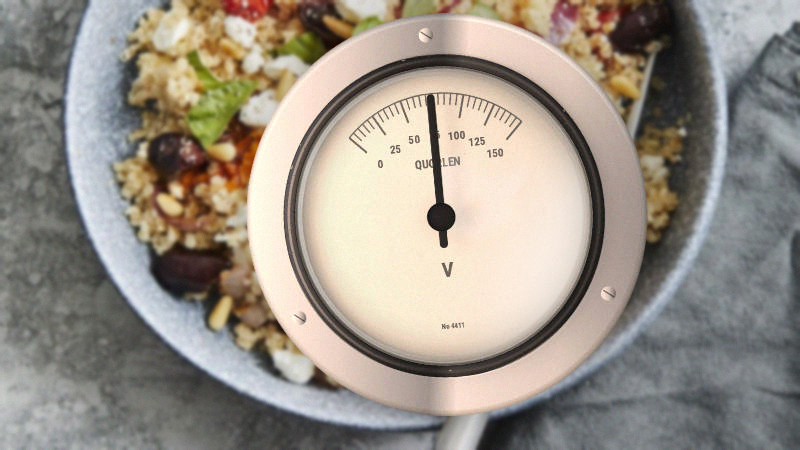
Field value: 75; V
